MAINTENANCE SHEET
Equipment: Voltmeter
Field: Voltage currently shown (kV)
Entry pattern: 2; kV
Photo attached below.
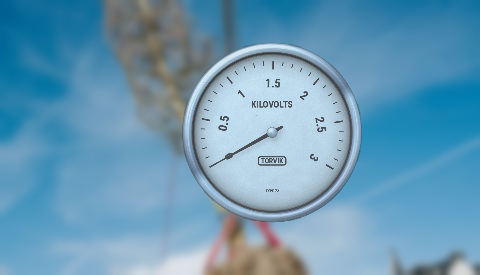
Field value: 0; kV
